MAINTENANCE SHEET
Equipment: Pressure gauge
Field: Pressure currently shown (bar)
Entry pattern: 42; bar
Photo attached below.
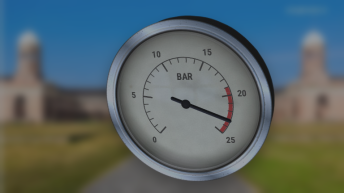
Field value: 23; bar
